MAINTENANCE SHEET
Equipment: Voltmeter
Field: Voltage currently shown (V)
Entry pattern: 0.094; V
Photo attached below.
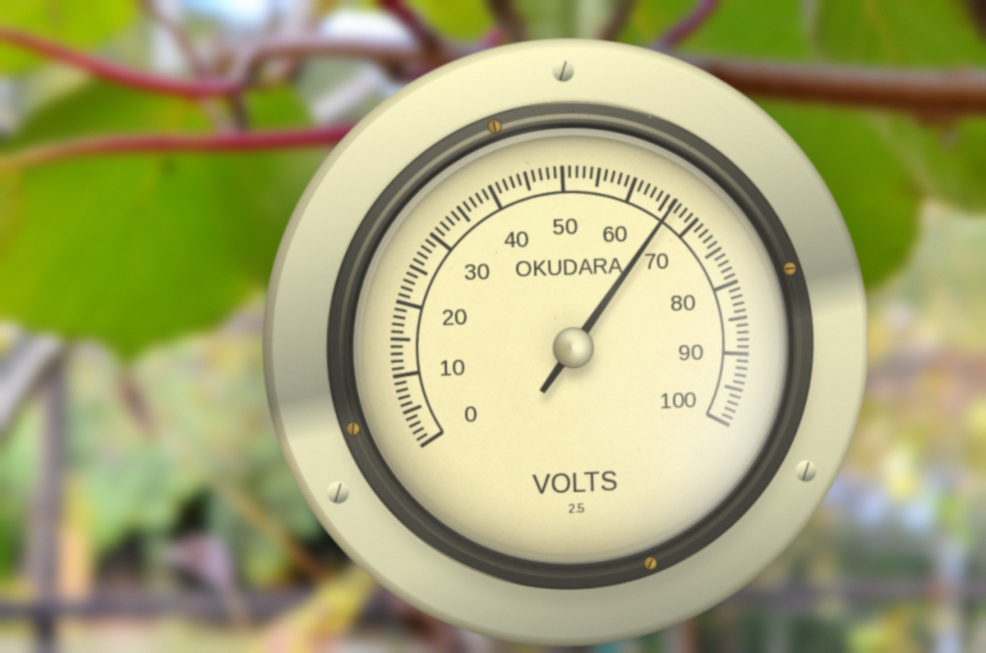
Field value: 66; V
